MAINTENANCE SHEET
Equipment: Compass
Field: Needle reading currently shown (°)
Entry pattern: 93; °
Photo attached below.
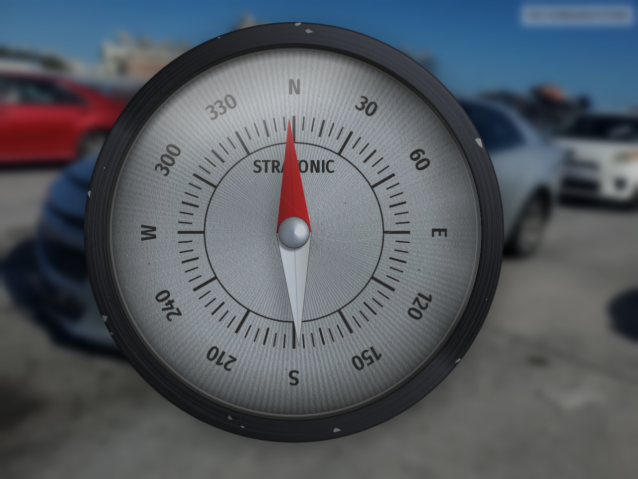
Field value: 357.5; °
